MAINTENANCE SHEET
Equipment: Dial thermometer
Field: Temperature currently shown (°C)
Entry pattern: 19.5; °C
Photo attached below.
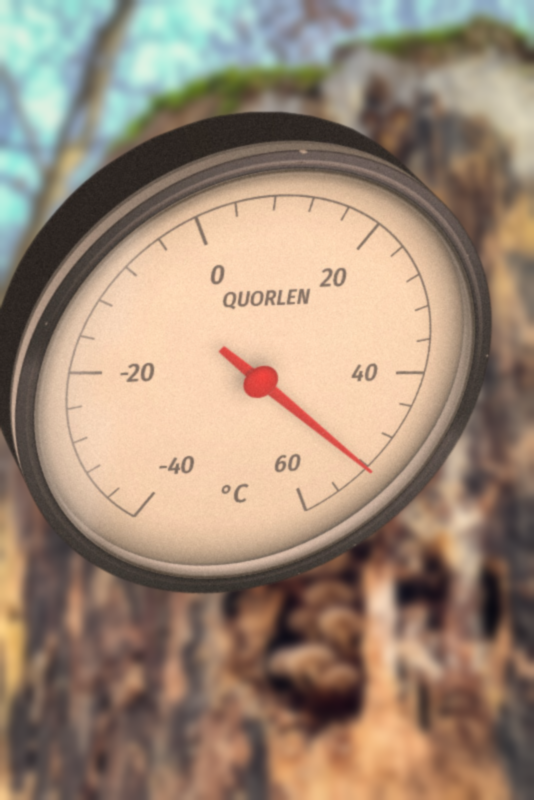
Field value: 52; °C
